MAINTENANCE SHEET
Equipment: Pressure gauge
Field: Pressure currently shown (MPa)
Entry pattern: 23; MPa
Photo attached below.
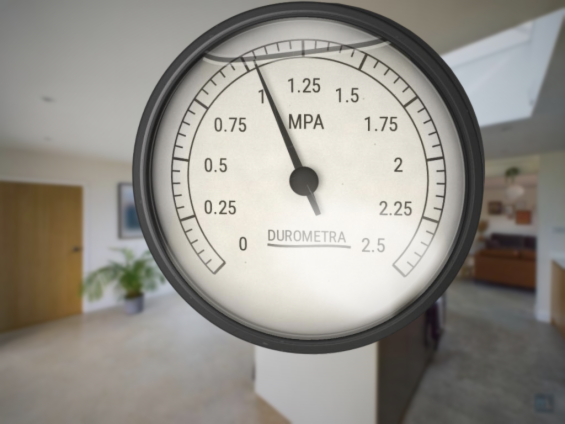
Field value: 1.05; MPa
